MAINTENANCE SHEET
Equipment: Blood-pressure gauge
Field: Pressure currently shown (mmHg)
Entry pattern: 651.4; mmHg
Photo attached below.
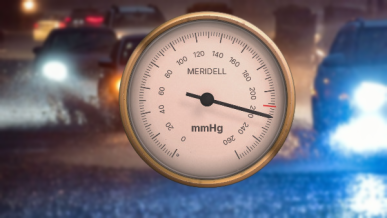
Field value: 220; mmHg
